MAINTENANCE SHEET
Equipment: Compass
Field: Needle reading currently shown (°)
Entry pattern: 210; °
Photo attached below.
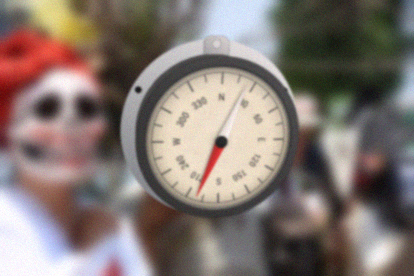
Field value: 202.5; °
